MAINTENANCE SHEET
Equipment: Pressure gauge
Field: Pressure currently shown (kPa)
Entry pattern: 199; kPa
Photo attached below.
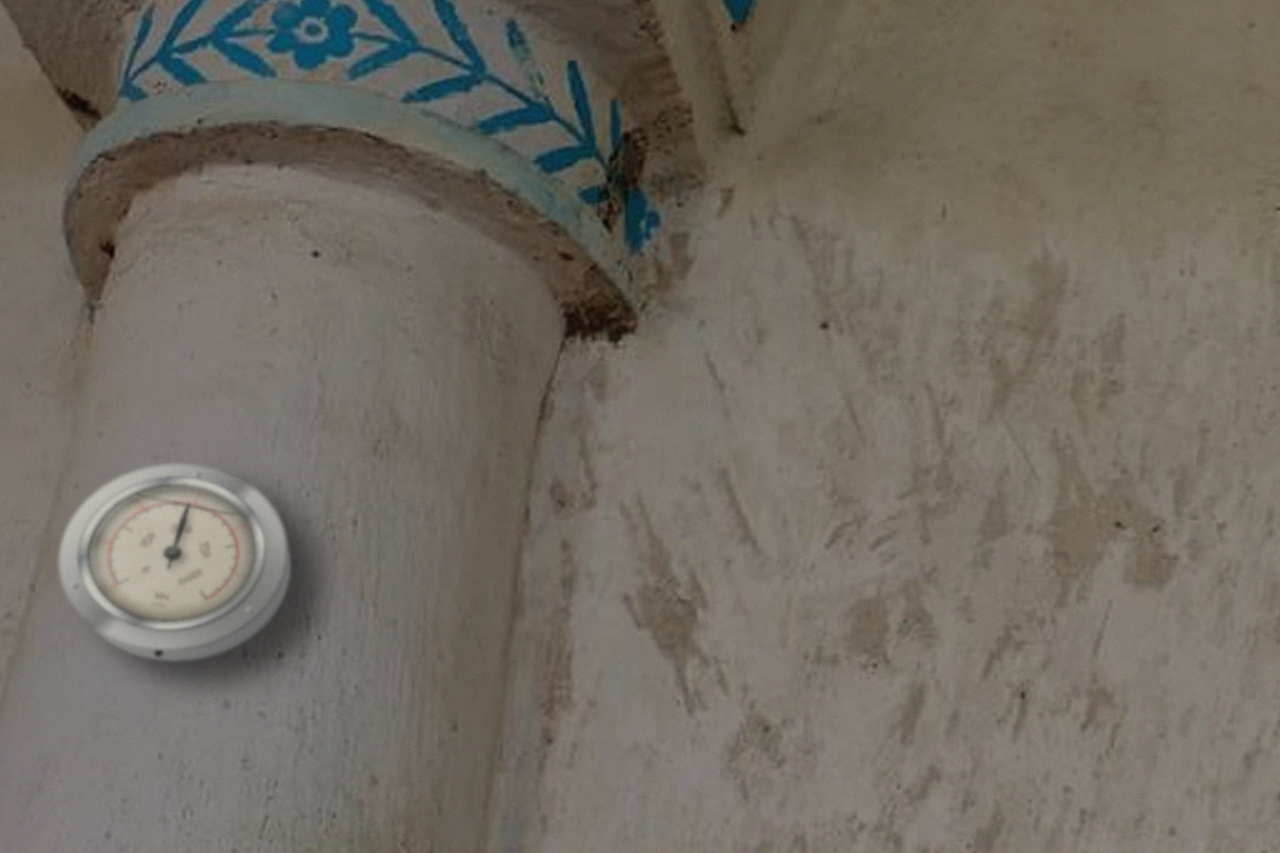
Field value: 500; kPa
